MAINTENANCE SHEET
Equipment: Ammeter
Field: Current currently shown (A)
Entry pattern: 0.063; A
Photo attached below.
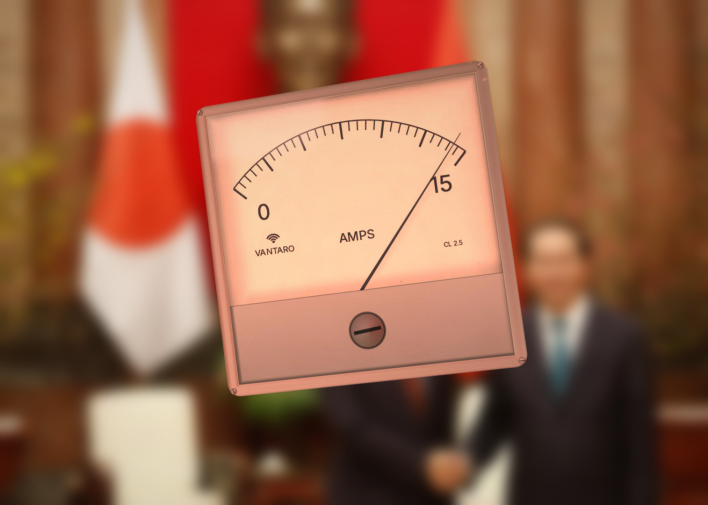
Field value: 14.25; A
